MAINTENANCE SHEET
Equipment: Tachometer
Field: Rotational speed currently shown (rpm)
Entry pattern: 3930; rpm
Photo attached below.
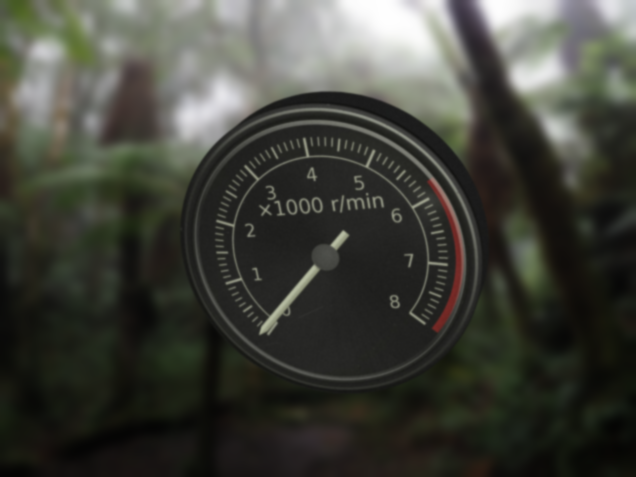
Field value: 100; rpm
